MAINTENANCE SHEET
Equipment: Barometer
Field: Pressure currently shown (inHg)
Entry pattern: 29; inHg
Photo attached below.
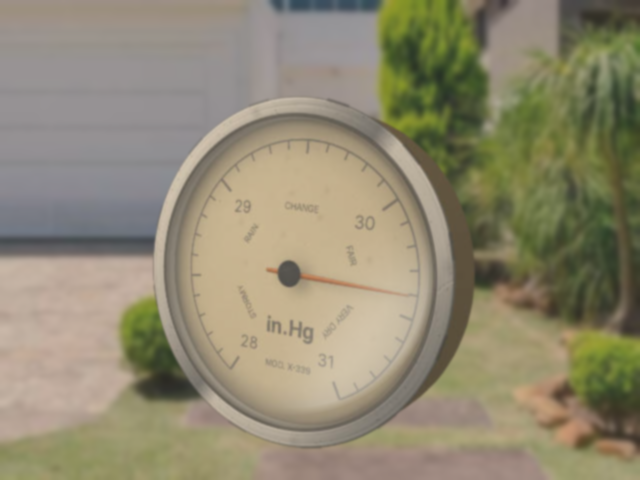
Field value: 30.4; inHg
